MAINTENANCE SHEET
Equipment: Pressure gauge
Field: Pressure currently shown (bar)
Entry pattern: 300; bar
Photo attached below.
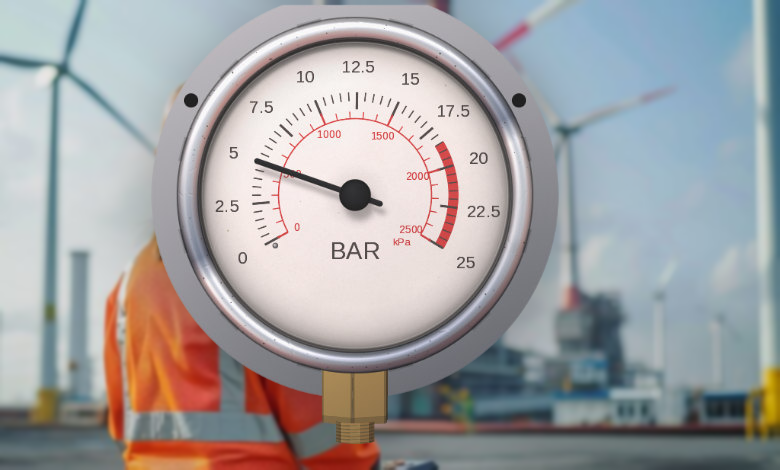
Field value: 5; bar
